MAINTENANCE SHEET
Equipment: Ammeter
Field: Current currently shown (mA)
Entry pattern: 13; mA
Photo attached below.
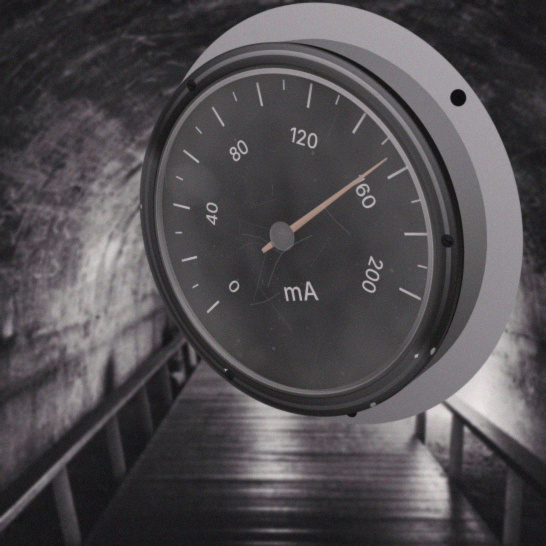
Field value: 155; mA
